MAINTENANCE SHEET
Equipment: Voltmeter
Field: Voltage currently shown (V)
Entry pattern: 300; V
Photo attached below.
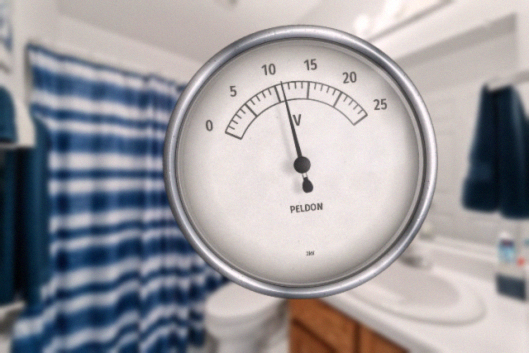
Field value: 11; V
